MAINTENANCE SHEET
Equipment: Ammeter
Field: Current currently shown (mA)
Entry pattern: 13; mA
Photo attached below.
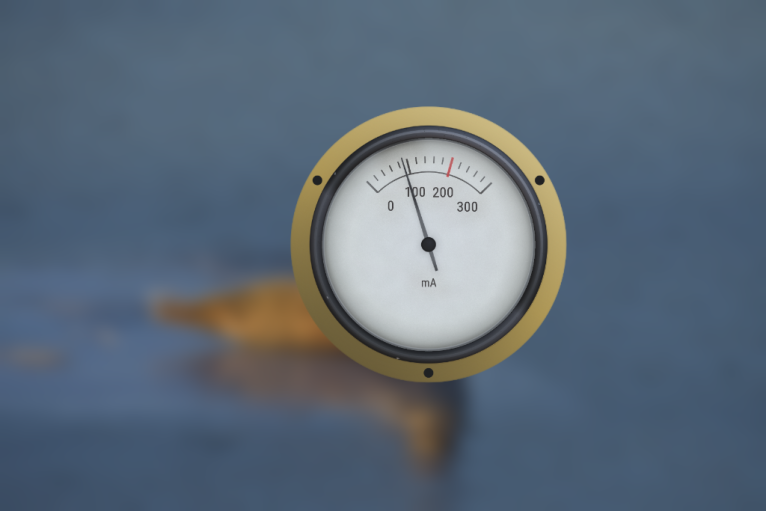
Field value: 90; mA
